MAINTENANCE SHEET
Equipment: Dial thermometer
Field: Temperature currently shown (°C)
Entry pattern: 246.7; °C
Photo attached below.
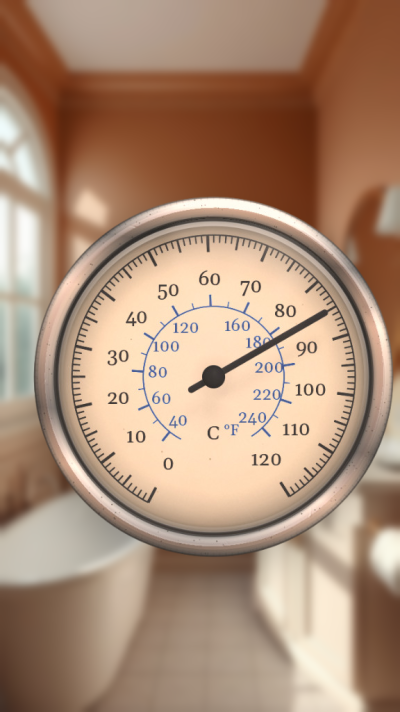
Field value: 85; °C
